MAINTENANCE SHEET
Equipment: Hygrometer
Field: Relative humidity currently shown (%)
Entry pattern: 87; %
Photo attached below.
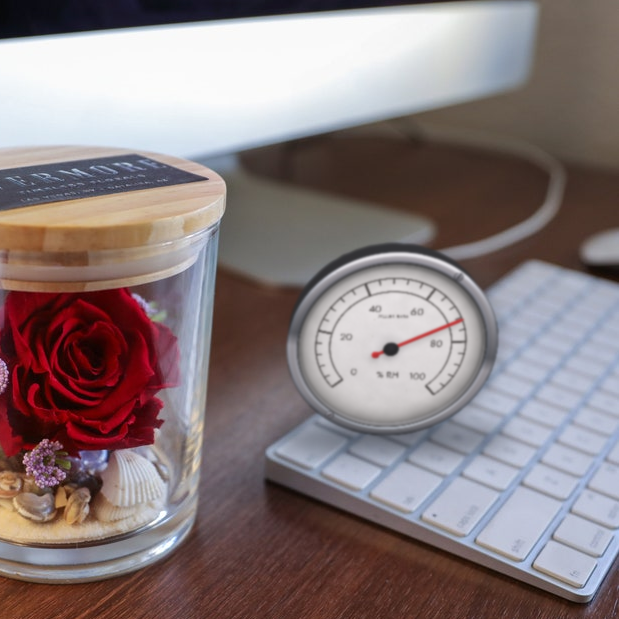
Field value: 72; %
